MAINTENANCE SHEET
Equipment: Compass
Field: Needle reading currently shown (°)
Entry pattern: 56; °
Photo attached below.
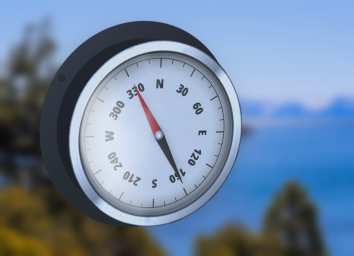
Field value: 330; °
